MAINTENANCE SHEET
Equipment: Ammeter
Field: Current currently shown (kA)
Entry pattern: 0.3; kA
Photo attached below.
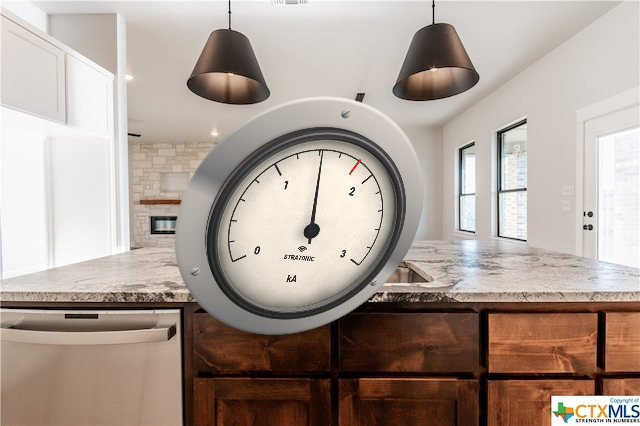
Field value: 1.4; kA
